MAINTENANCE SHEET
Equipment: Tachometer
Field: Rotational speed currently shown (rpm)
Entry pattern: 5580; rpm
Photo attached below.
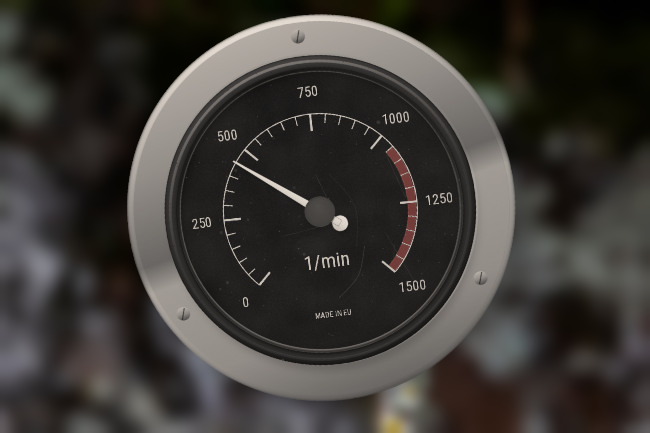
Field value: 450; rpm
